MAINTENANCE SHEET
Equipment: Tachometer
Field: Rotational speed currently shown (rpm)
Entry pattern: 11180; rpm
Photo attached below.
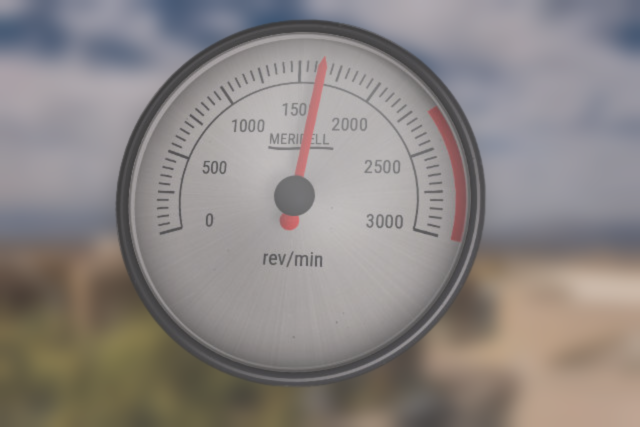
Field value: 1650; rpm
